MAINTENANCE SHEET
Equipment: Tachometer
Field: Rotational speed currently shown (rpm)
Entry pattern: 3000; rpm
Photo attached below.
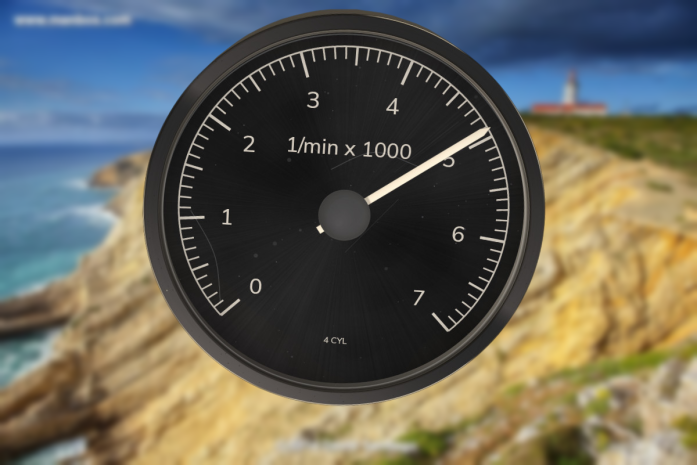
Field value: 4900; rpm
